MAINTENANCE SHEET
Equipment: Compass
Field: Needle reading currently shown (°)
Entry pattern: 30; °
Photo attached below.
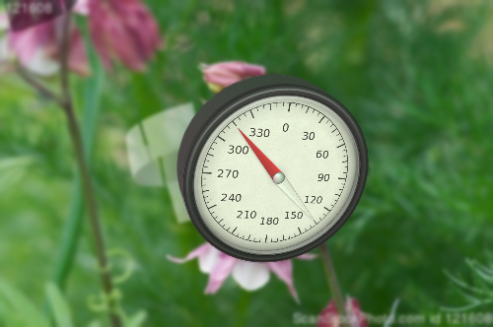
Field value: 315; °
